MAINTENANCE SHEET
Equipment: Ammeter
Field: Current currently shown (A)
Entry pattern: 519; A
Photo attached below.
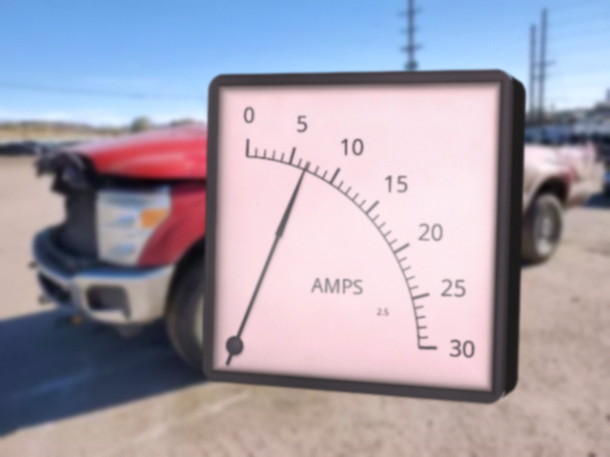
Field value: 7; A
